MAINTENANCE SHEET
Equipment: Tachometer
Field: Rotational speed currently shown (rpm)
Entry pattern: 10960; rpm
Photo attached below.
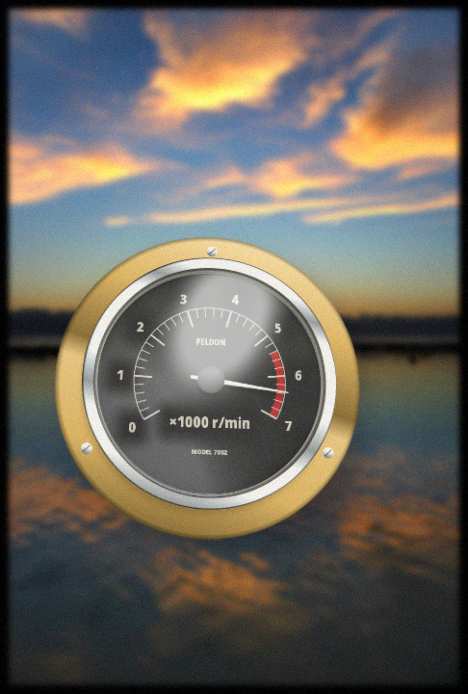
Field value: 6400; rpm
